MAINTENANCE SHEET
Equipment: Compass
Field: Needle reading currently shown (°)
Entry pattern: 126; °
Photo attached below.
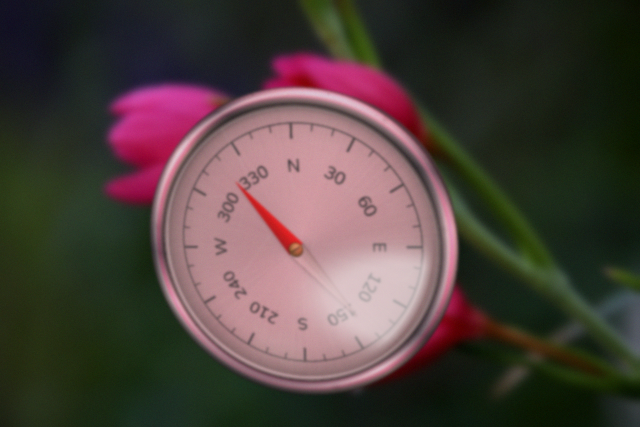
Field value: 320; °
